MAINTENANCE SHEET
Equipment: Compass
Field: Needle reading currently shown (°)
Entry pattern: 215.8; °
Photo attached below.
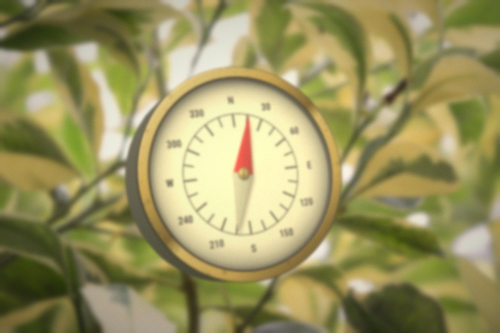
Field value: 15; °
